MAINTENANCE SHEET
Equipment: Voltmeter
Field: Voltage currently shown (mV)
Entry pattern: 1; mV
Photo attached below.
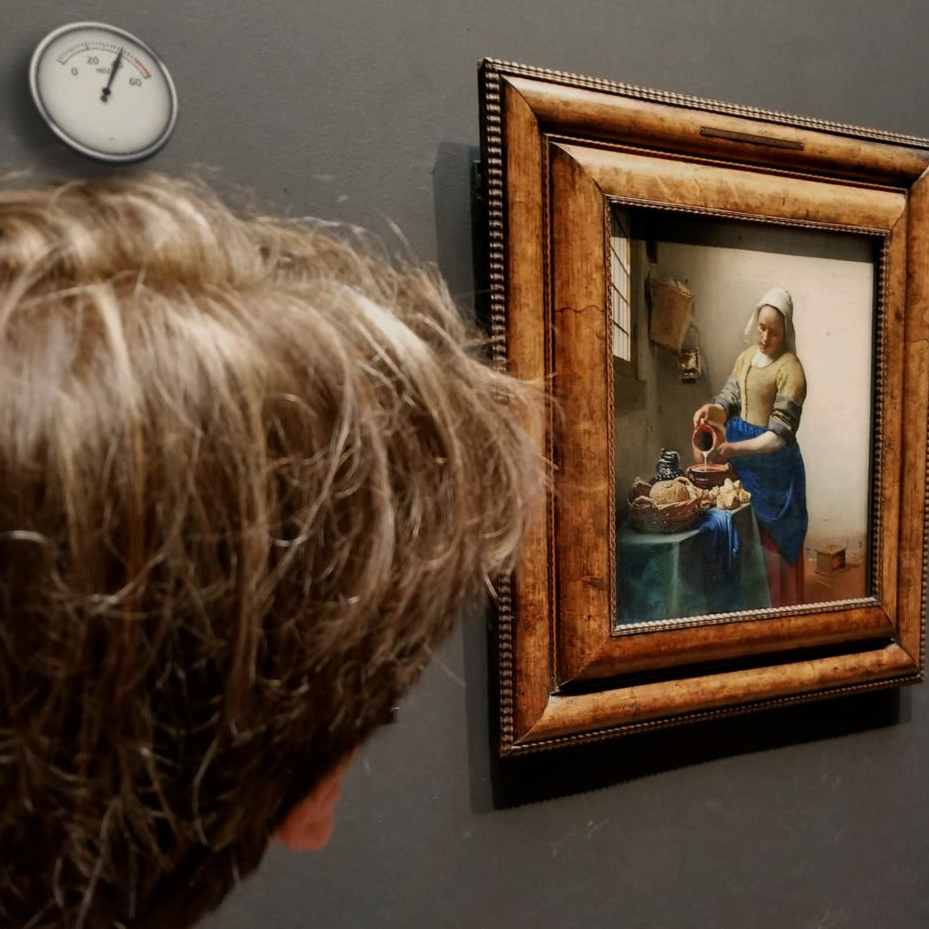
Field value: 40; mV
